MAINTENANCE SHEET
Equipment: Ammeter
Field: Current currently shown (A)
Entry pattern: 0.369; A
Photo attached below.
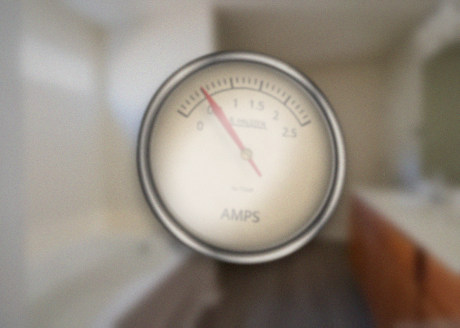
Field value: 0.5; A
